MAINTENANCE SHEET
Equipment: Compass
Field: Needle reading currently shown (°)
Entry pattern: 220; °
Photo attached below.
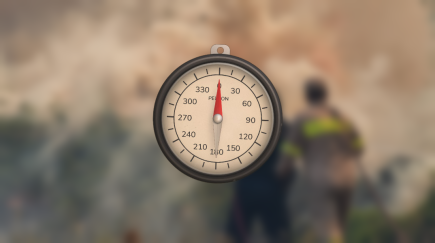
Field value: 0; °
